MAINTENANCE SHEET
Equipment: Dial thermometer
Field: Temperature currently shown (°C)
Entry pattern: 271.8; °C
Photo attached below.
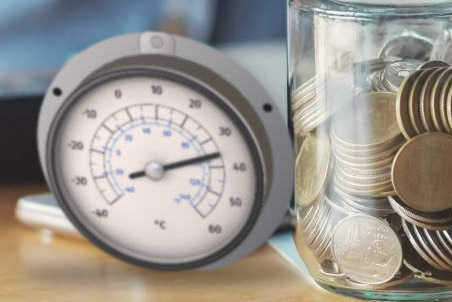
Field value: 35; °C
